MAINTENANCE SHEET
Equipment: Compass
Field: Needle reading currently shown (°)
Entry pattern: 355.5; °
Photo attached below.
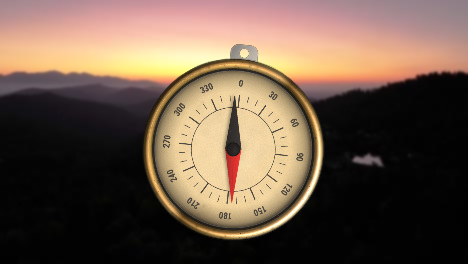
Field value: 175; °
